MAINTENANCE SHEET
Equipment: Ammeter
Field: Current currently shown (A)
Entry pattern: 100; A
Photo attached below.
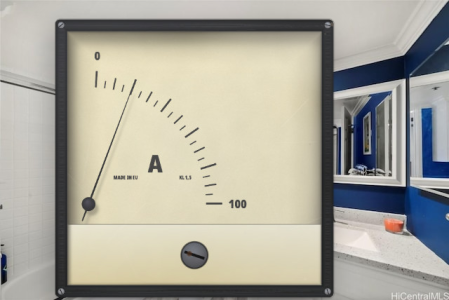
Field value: 20; A
